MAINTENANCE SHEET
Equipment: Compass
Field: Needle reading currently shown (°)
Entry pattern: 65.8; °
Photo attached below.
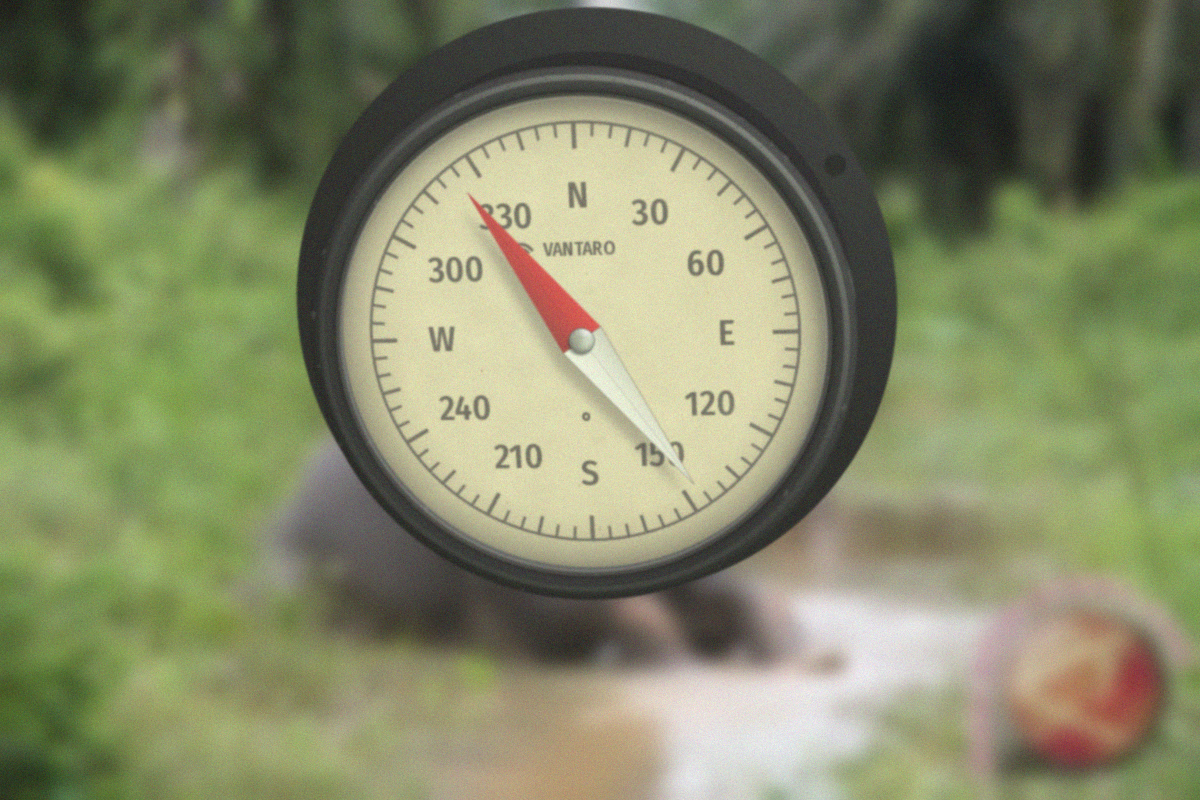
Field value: 325; °
